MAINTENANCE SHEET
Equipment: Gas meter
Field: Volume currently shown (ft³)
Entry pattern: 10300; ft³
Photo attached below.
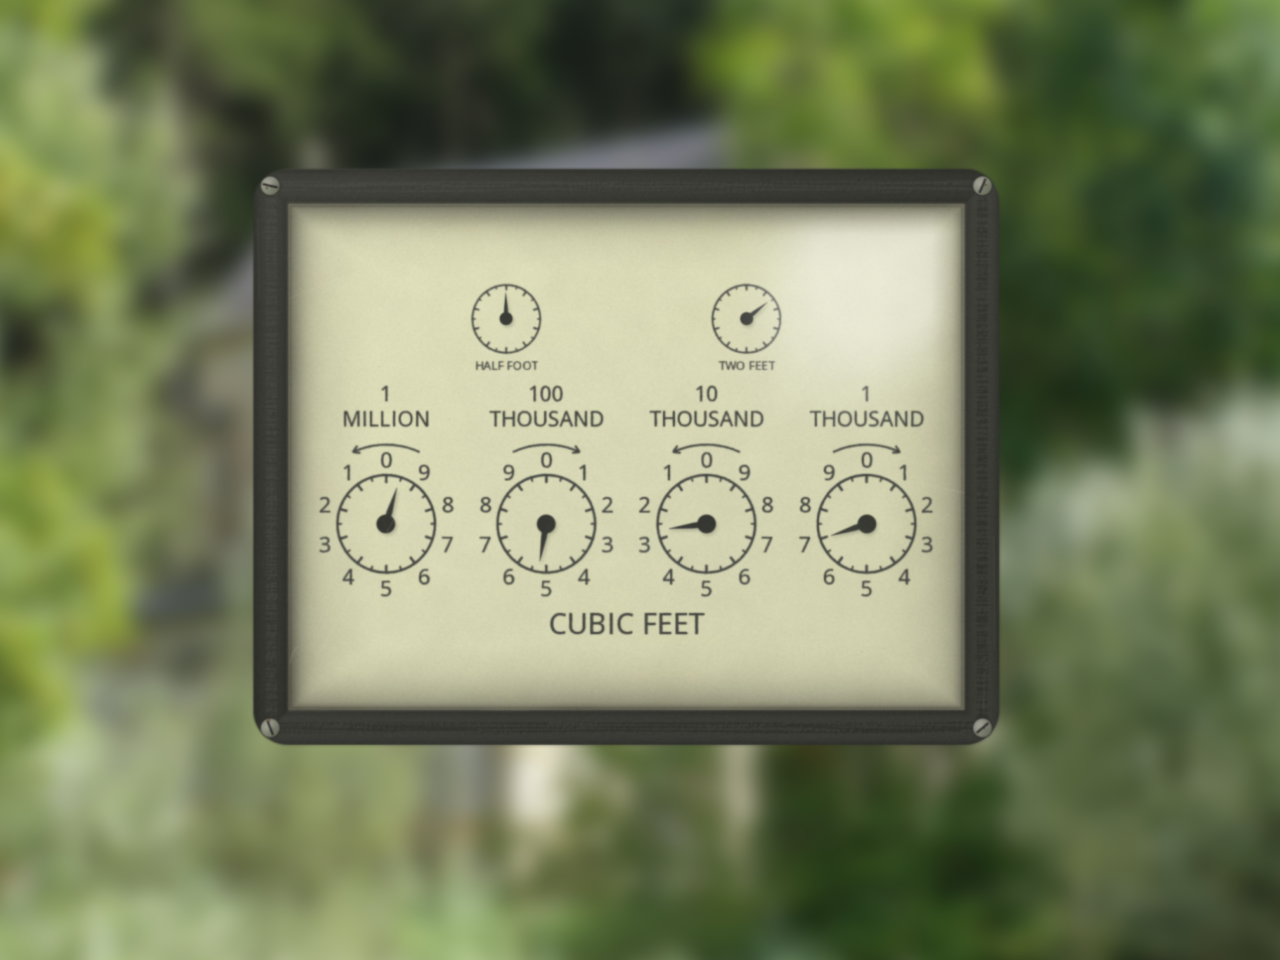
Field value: 952700; ft³
